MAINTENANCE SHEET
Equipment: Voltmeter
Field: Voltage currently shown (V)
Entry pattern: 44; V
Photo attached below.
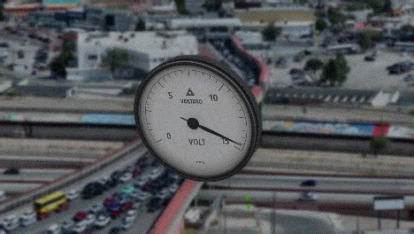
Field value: 14.5; V
